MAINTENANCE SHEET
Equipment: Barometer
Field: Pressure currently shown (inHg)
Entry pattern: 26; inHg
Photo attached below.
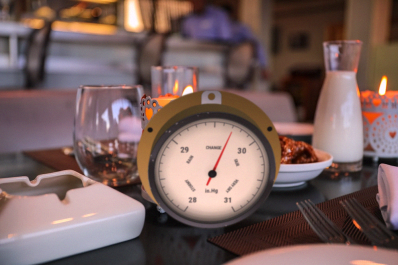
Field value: 29.7; inHg
